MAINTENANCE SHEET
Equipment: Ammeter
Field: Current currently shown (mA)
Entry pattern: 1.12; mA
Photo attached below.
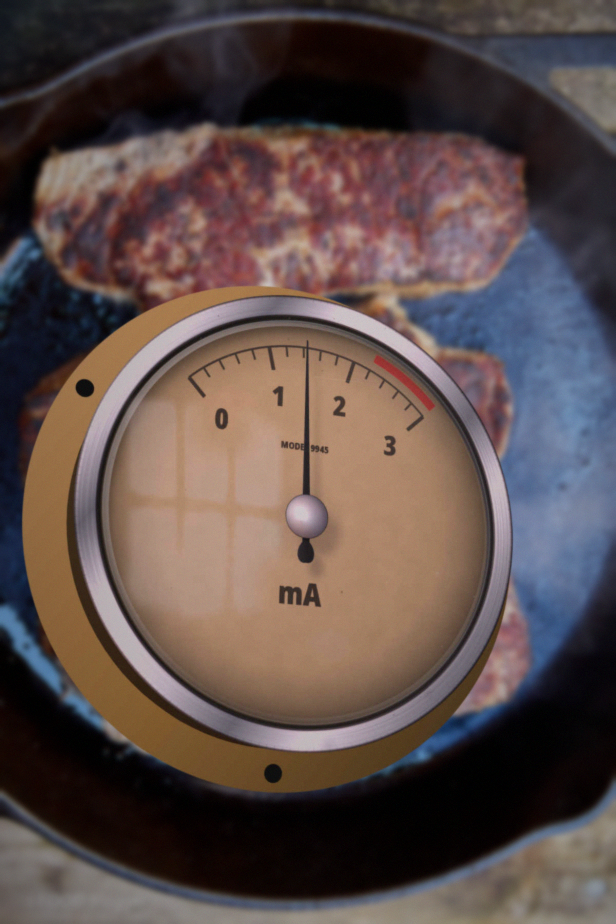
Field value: 1.4; mA
